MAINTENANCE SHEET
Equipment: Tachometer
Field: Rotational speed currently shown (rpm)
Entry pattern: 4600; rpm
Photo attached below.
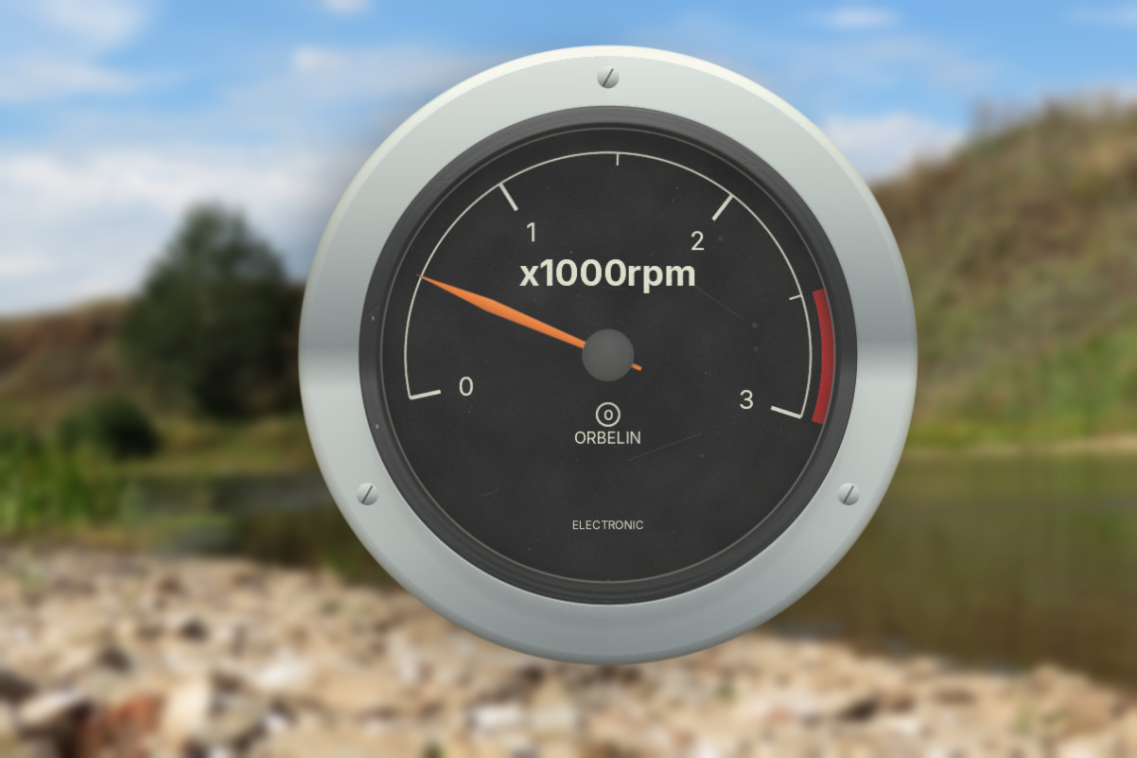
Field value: 500; rpm
